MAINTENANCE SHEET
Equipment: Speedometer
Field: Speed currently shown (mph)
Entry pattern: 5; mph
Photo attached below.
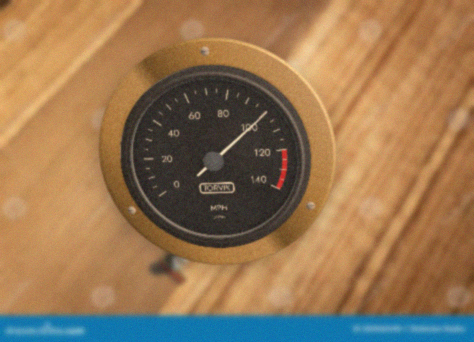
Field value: 100; mph
